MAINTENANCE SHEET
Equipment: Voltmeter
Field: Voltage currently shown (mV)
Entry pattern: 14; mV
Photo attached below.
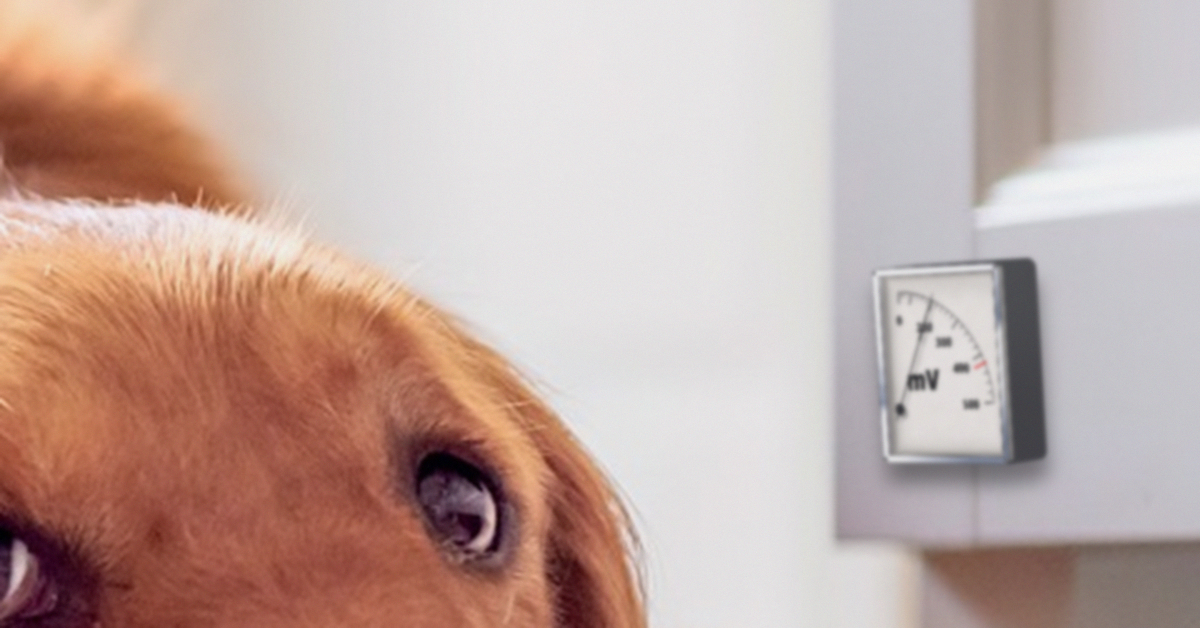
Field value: 200; mV
